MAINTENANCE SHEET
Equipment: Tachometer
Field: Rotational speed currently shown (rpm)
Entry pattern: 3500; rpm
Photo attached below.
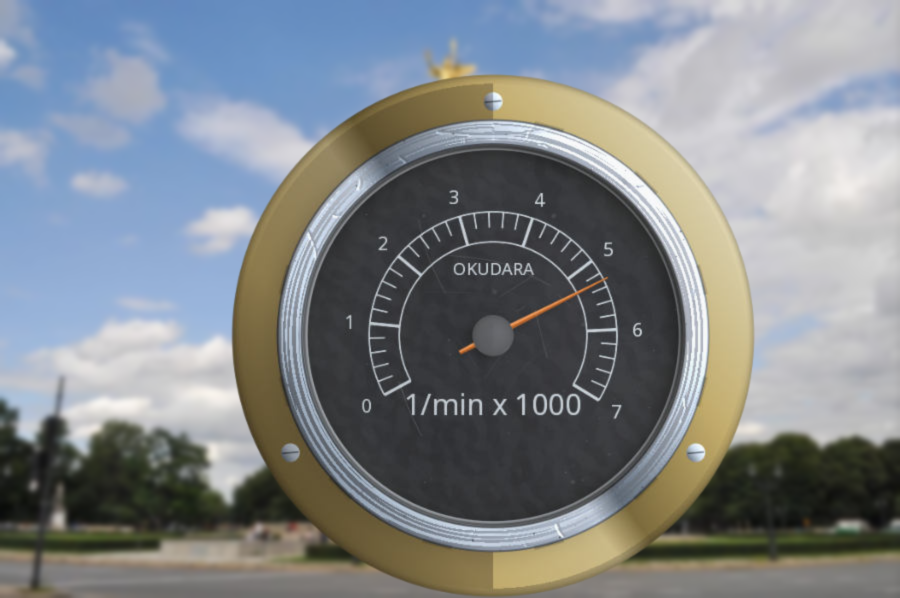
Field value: 5300; rpm
